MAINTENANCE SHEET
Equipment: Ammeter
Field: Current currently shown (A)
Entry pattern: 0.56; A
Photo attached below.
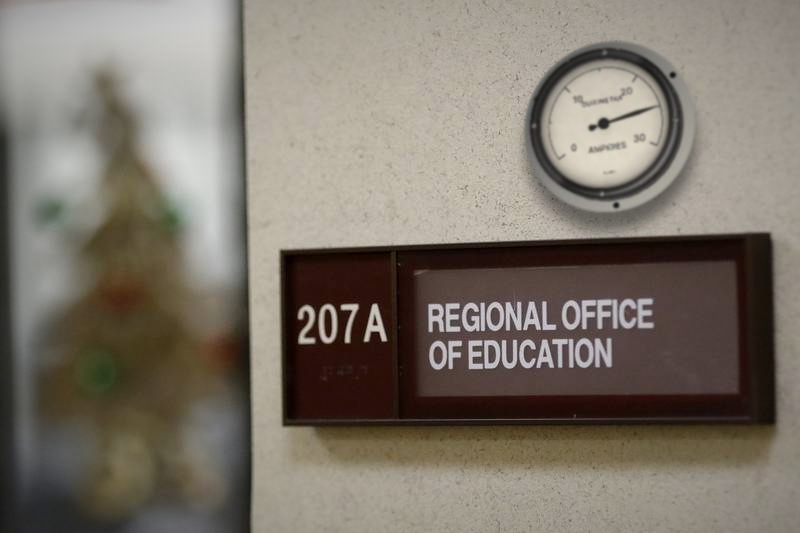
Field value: 25; A
